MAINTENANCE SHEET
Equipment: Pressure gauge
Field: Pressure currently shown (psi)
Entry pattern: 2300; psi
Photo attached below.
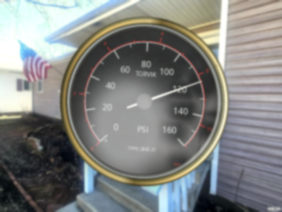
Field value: 120; psi
